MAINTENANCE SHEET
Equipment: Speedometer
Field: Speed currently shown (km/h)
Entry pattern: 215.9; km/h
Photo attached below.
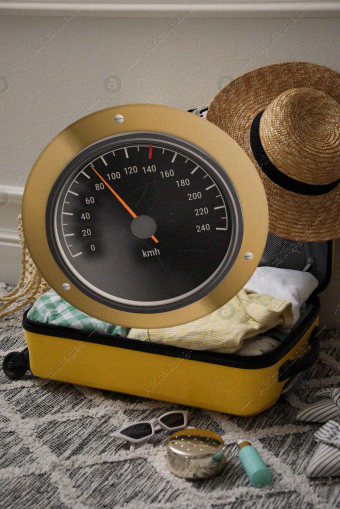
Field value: 90; km/h
